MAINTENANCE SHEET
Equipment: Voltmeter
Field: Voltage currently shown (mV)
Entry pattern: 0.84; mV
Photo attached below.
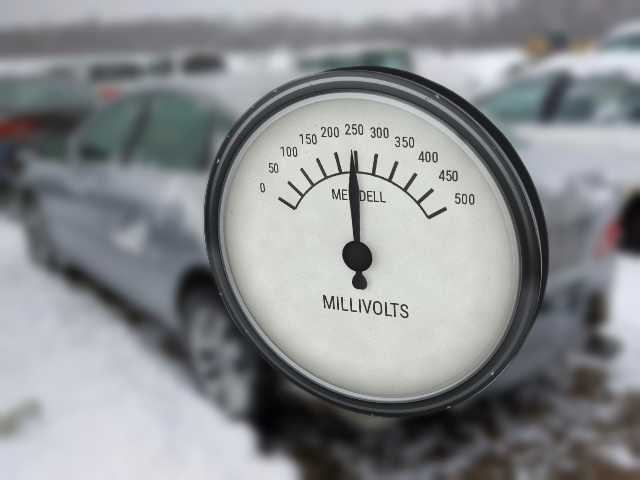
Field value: 250; mV
